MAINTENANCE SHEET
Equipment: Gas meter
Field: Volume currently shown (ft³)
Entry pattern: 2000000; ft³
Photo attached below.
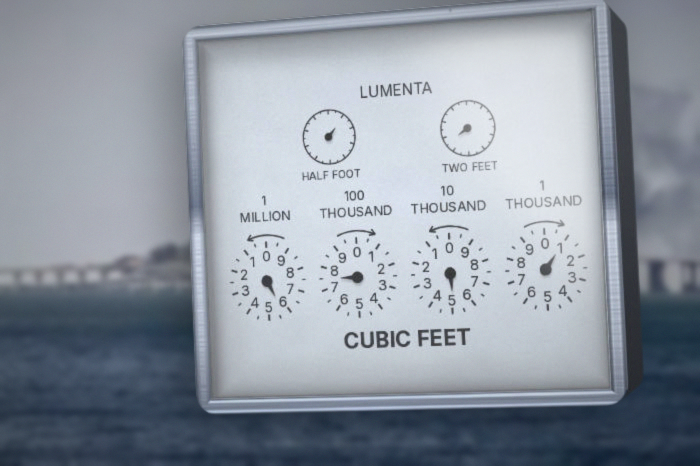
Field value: 575100; ft³
